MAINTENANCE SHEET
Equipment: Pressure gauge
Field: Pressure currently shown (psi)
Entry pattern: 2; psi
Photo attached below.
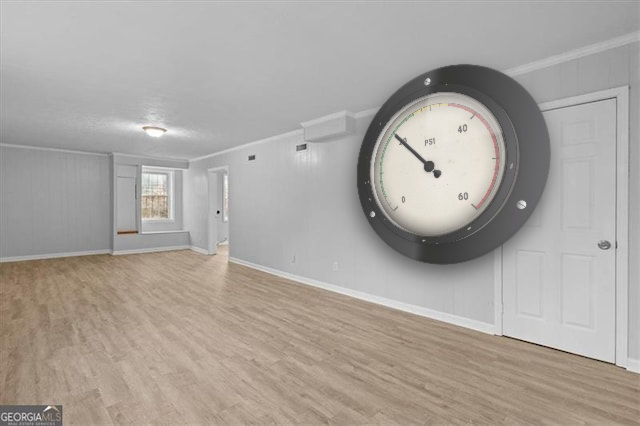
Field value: 20; psi
